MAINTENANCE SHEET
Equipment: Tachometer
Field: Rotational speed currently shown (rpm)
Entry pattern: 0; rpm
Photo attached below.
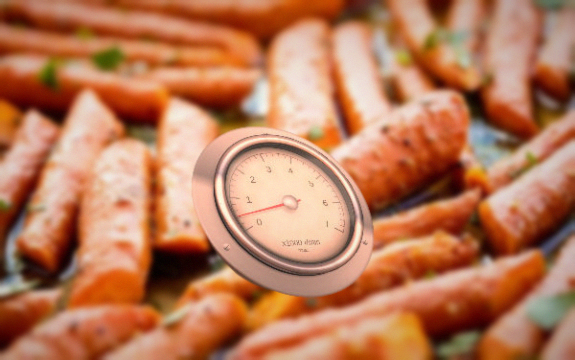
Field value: 400; rpm
